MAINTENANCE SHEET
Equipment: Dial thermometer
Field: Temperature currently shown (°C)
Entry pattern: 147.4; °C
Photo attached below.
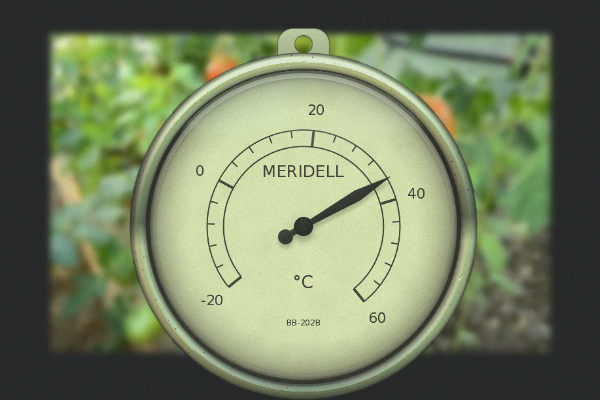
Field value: 36; °C
